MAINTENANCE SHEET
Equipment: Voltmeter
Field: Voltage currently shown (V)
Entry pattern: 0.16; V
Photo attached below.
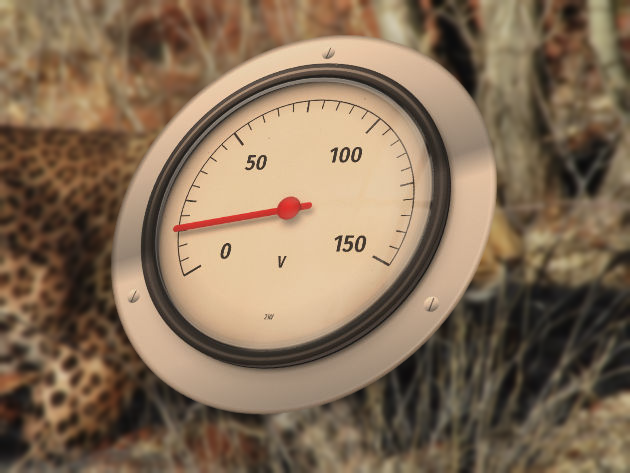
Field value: 15; V
